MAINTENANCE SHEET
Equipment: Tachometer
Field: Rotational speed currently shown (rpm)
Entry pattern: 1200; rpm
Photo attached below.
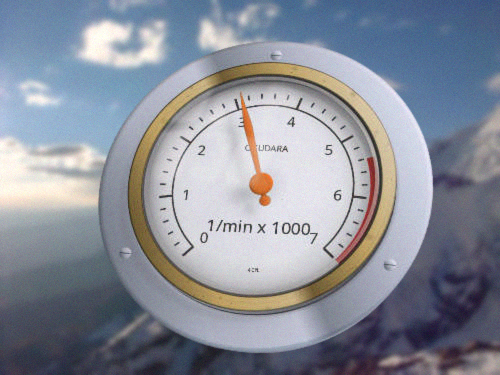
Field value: 3100; rpm
